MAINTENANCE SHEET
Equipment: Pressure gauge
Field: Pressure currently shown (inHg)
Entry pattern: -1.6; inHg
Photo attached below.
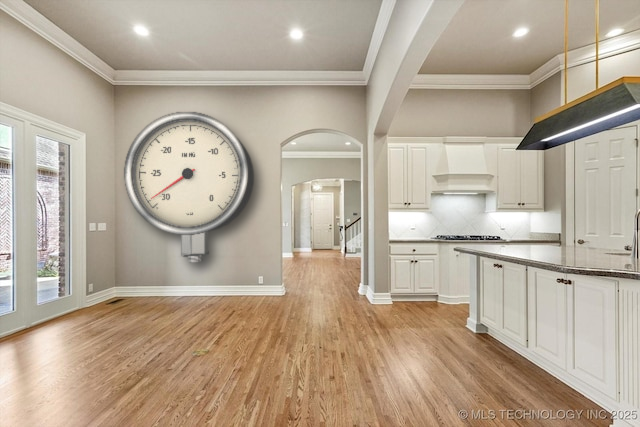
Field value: -29; inHg
